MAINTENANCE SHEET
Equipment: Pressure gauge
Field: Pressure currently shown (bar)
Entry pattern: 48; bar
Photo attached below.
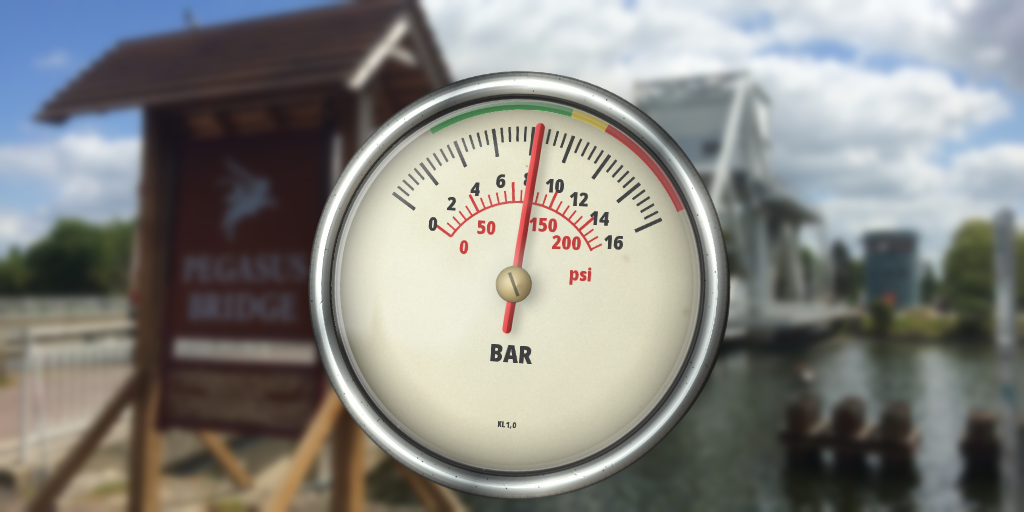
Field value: 8.4; bar
